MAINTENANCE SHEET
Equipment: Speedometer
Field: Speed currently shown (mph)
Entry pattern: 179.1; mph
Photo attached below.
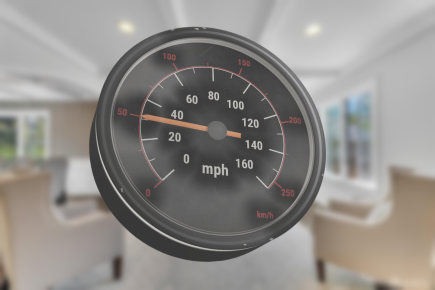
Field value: 30; mph
